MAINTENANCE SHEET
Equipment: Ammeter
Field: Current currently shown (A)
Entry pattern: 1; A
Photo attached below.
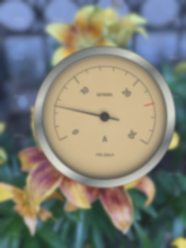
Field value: 5; A
